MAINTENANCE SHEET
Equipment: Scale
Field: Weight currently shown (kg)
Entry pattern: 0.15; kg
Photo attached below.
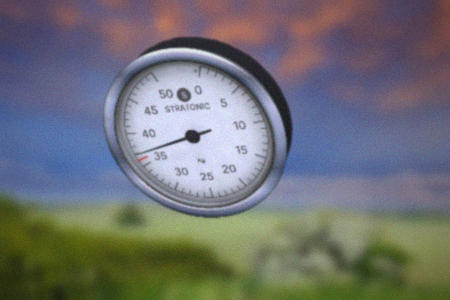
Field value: 37; kg
